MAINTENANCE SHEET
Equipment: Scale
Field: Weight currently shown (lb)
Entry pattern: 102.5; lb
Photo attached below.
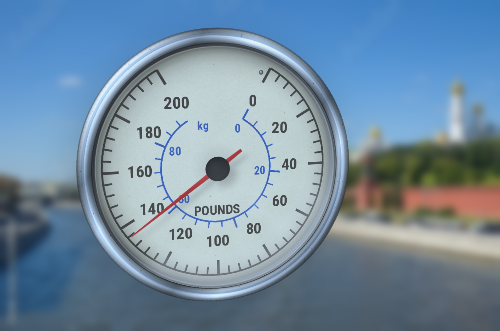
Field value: 136; lb
